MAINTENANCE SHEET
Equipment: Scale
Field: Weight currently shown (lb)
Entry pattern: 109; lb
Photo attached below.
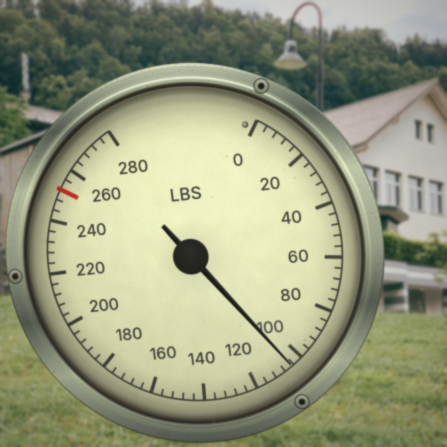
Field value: 104; lb
